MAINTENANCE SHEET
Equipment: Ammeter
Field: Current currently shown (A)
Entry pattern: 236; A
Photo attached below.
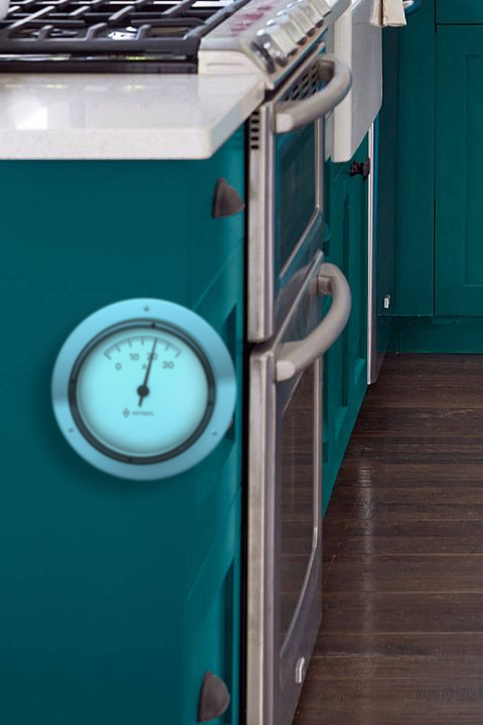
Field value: 20; A
